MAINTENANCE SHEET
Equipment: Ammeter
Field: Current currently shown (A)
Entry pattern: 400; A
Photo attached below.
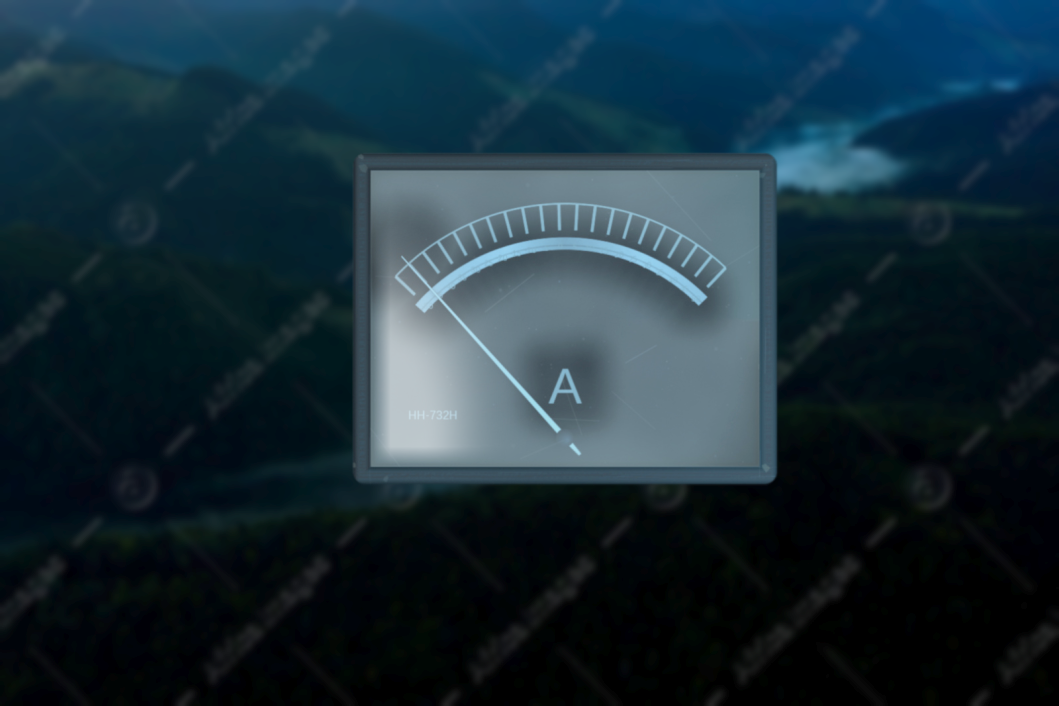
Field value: -45; A
